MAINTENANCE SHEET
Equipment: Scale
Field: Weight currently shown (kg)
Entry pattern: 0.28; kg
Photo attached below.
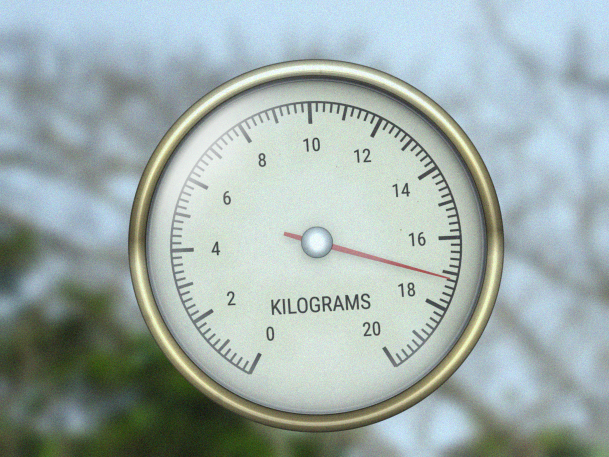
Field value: 17.2; kg
